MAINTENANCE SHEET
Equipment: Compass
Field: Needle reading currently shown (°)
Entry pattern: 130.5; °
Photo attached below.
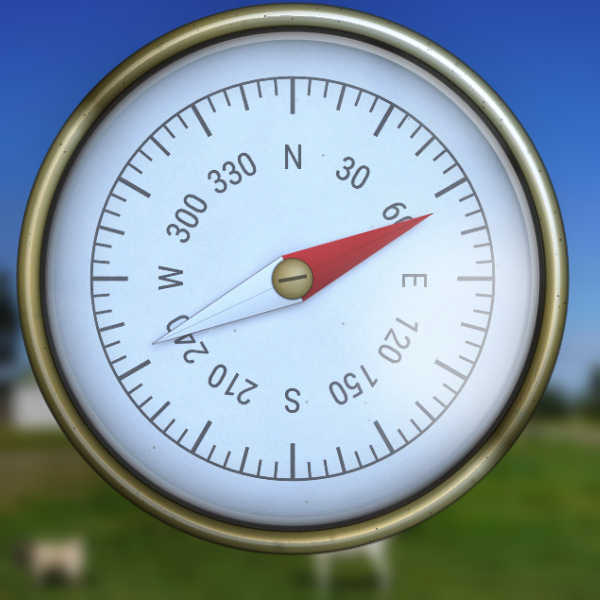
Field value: 65; °
